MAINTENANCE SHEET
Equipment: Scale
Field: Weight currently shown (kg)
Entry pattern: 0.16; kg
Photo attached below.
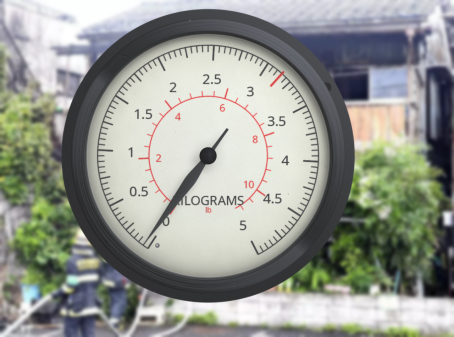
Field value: 0.05; kg
